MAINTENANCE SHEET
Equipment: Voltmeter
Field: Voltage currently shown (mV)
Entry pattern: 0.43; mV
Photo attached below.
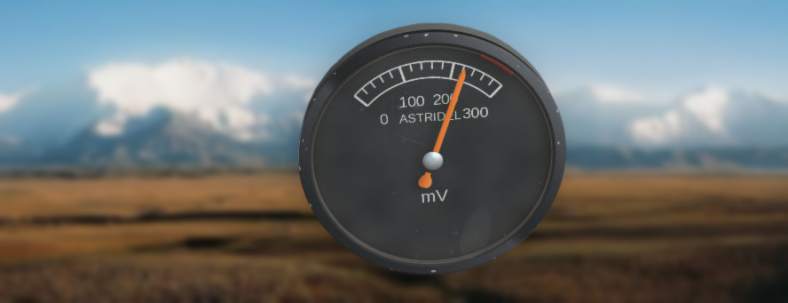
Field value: 220; mV
